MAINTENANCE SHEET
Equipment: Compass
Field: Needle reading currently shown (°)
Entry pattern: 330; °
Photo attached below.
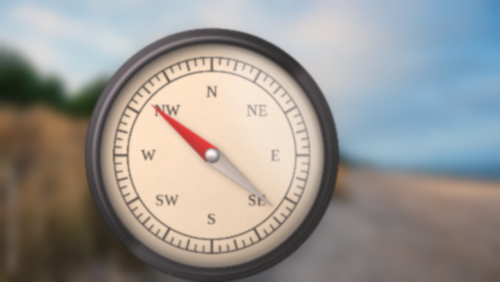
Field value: 310; °
